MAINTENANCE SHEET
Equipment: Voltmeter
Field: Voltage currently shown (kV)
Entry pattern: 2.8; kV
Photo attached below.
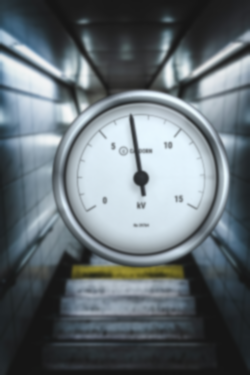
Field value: 7; kV
